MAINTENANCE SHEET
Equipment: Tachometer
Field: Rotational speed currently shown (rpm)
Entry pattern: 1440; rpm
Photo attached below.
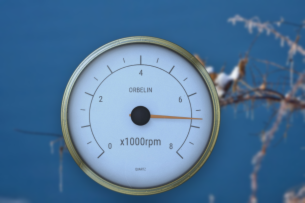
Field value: 6750; rpm
